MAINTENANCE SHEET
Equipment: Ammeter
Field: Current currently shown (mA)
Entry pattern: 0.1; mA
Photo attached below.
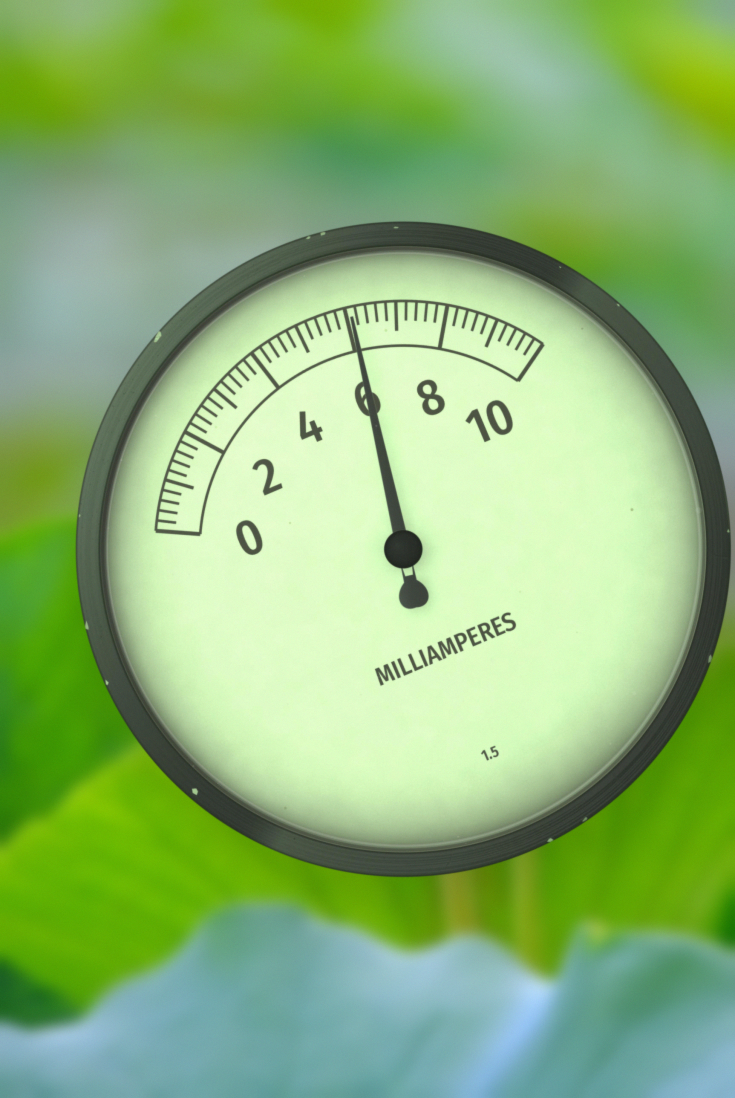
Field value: 6.1; mA
